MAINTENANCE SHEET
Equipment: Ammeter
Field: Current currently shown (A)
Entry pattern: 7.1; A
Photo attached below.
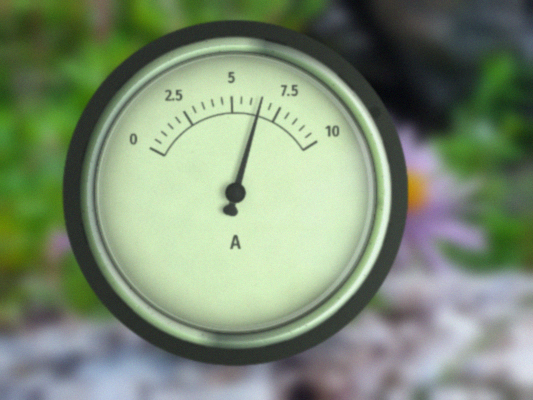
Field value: 6.5; A
